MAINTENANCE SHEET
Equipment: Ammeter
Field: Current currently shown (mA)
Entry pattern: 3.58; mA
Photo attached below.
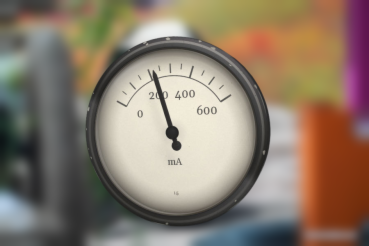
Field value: 225; mA
